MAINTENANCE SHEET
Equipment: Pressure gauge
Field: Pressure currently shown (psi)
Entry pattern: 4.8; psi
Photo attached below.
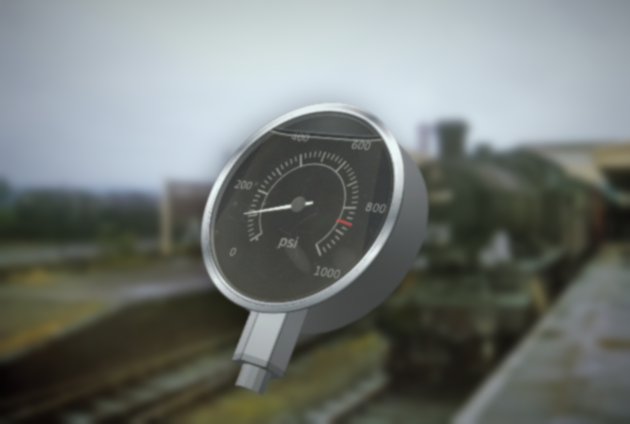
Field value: 100; psi
